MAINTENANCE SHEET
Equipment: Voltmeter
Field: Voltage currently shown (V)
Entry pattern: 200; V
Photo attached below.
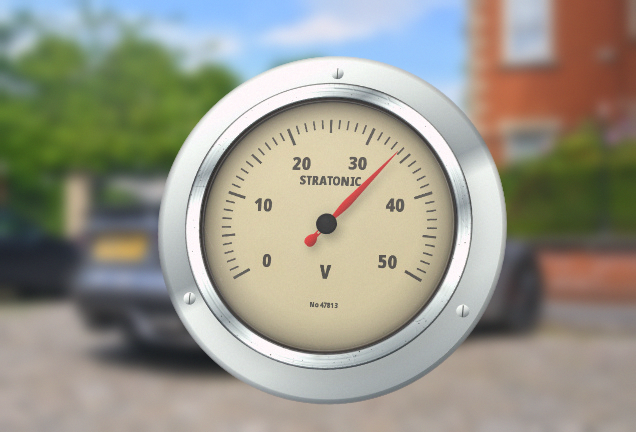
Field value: 34; V
